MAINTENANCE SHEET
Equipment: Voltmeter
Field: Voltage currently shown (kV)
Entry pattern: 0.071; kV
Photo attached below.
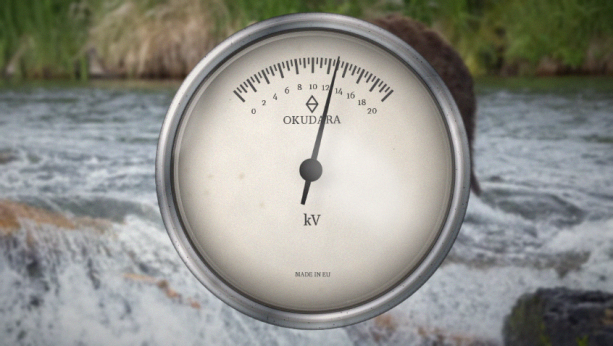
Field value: 13; kV
